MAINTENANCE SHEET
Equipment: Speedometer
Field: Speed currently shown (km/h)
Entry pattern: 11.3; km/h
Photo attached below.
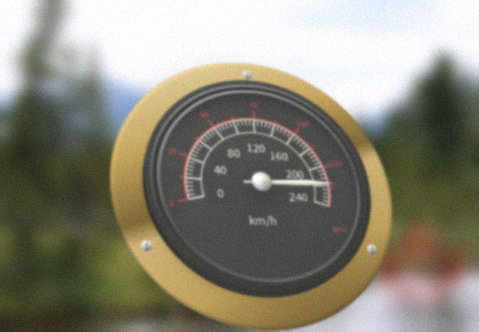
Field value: 220; km/h
